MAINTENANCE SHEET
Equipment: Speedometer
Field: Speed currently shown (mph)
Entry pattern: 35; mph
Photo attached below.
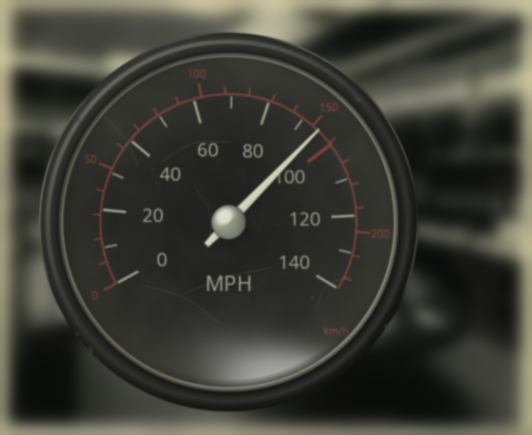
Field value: 95; mph
